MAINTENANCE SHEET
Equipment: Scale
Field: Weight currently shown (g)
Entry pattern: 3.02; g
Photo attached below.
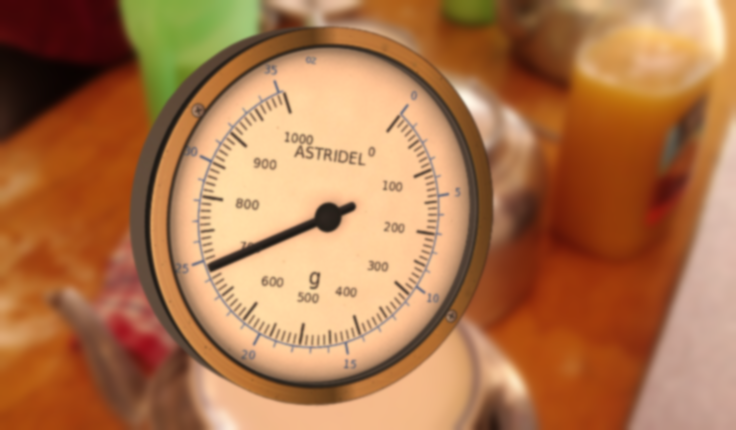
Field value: 700; g
